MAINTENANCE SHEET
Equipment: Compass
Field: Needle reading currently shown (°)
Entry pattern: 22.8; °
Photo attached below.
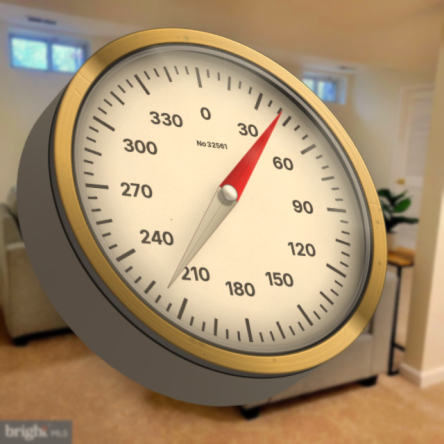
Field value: 40; °
